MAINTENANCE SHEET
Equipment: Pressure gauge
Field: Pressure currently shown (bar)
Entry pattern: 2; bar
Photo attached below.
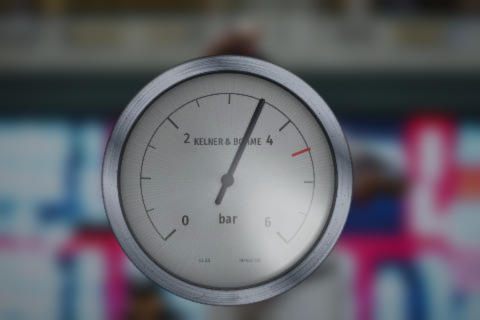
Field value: 3.5; bar
